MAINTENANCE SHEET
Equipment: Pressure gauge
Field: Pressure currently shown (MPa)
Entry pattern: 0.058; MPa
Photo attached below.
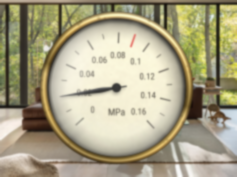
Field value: 0.02; MPa
